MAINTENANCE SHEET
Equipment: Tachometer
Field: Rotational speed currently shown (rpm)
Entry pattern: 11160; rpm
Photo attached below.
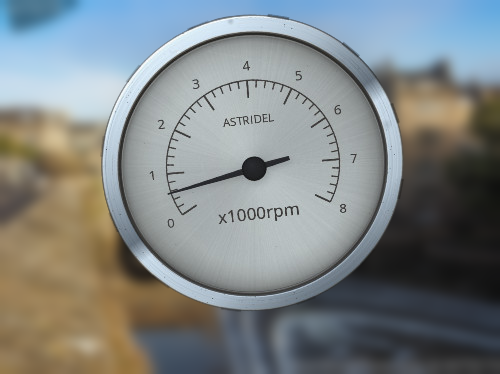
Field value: 600; rpm
